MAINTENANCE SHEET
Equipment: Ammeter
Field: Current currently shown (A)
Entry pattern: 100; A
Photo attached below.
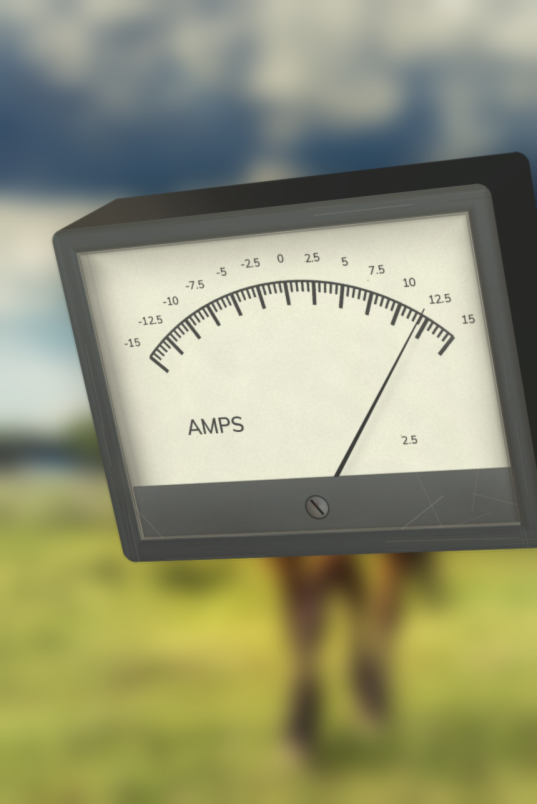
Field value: 12; A
